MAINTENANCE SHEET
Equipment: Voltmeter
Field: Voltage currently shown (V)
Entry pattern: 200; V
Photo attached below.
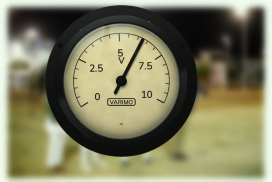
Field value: 6.25; V
